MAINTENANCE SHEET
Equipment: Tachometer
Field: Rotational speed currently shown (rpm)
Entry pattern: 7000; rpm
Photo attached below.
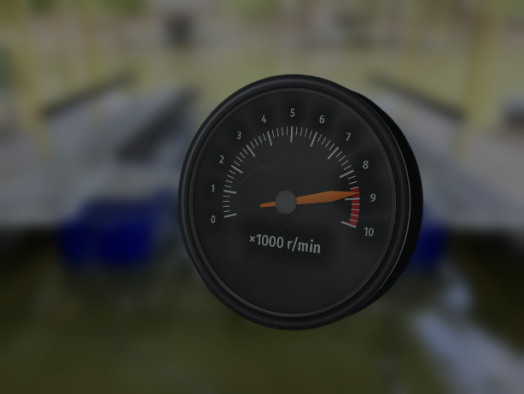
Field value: 8800; rpm
